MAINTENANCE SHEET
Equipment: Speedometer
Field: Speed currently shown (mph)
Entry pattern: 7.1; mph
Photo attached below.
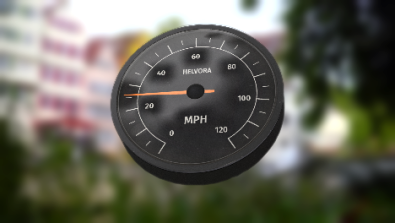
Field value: 25; mph
